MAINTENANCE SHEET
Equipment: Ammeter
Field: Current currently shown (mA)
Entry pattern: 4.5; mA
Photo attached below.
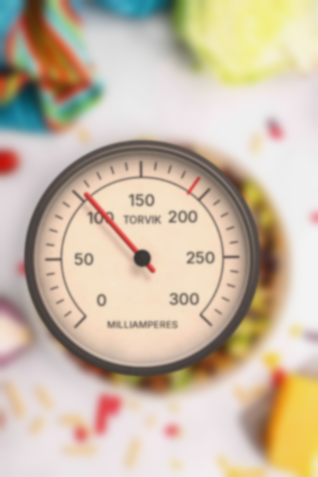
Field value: 105; mA
